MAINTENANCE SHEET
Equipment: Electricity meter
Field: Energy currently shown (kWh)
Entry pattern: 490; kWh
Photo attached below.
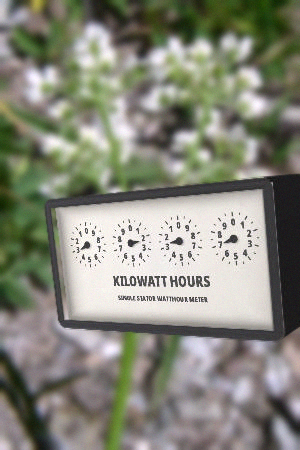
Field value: 3227; kWh
